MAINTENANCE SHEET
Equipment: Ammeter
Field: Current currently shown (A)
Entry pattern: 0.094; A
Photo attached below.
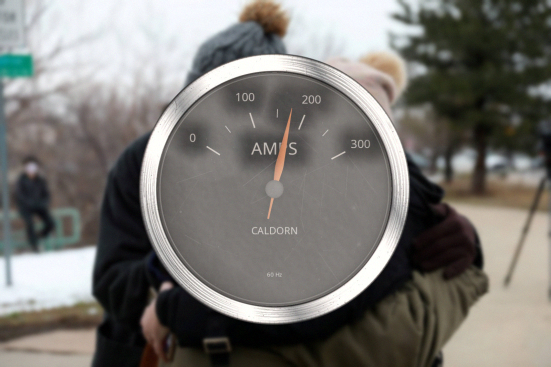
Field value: 175; A
